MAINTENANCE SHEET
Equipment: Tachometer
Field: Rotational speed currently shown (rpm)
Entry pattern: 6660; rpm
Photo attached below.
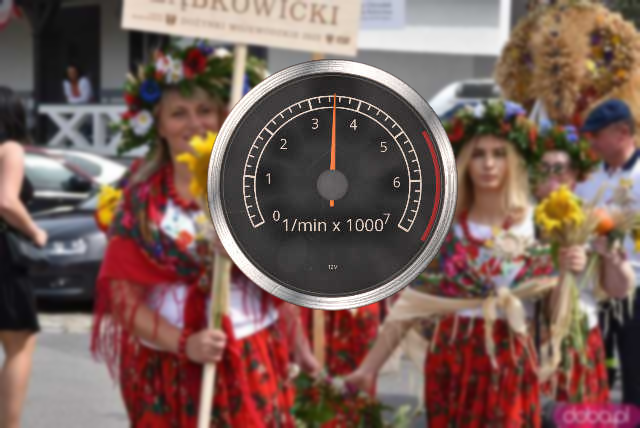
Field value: 3500; rpm
